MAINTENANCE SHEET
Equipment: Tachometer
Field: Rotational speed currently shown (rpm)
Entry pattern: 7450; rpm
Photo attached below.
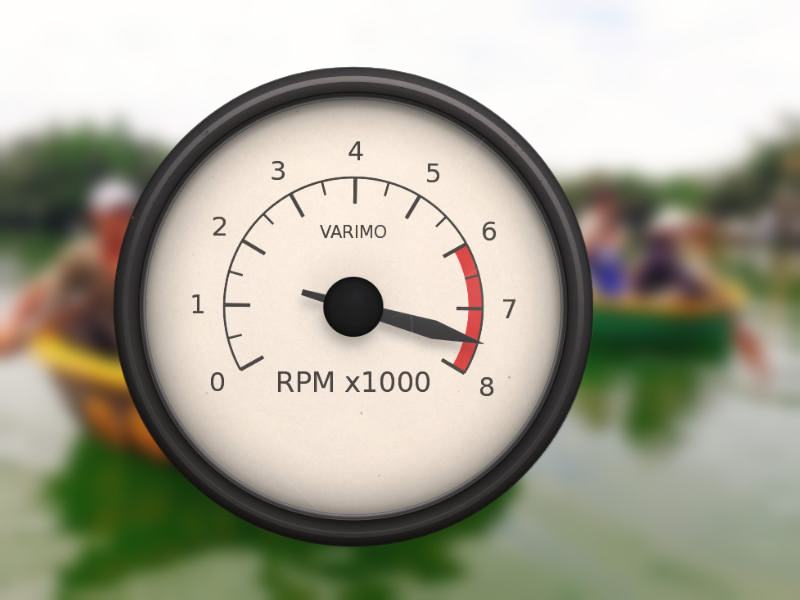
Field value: 7500; rpm
